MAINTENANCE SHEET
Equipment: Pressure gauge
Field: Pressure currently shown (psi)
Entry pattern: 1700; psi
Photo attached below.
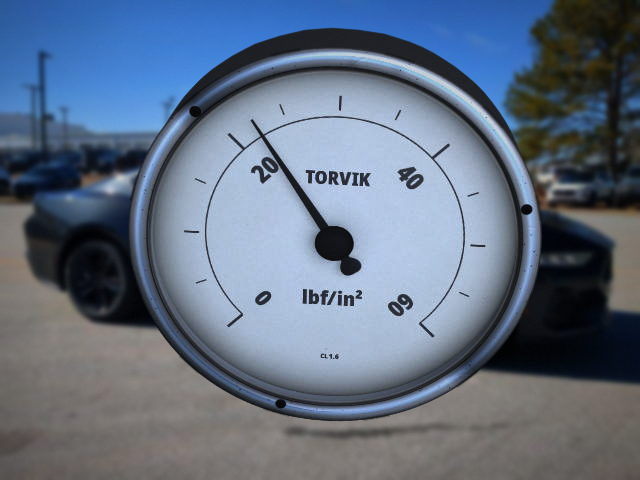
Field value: 22.5; psi
